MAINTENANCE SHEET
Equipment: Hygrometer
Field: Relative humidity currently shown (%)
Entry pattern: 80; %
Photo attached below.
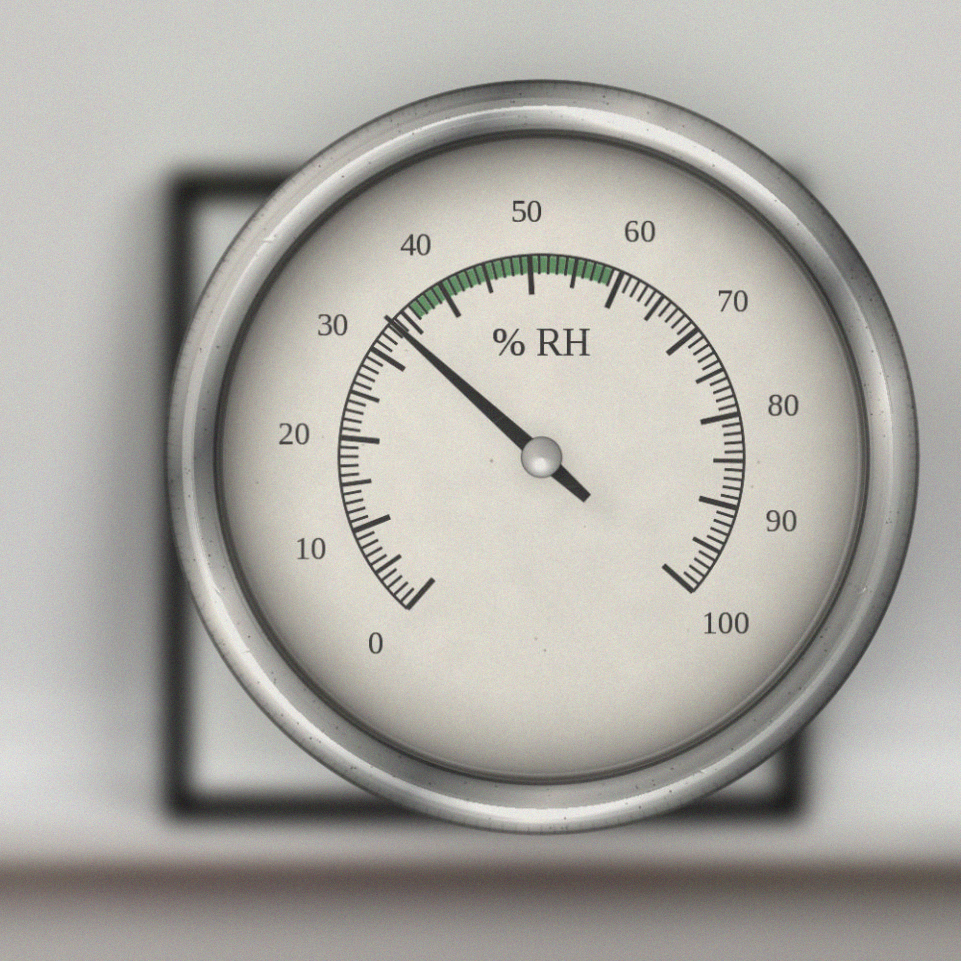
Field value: 33.5; %
